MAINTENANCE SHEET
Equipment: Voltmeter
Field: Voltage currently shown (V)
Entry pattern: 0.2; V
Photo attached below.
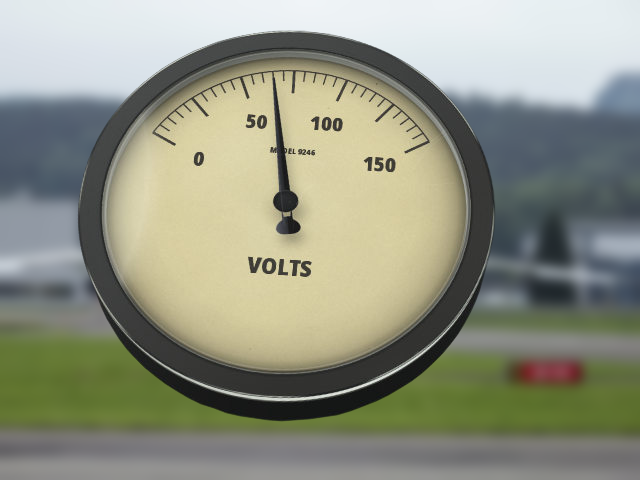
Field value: 65; V
